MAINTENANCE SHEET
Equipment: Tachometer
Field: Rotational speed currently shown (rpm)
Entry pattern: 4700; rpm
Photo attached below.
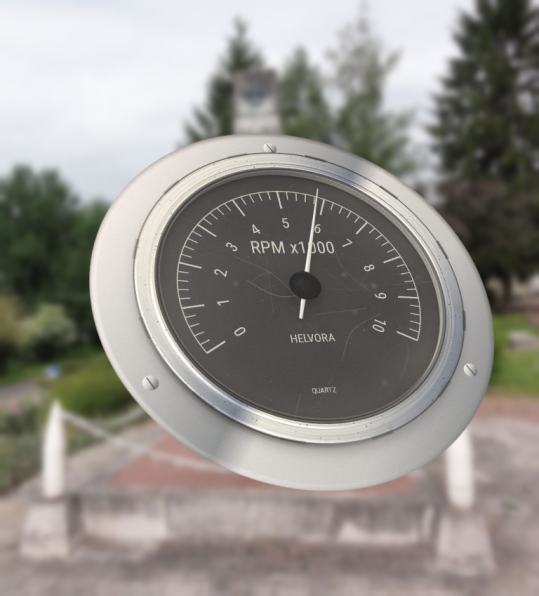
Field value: 5800; rpm
